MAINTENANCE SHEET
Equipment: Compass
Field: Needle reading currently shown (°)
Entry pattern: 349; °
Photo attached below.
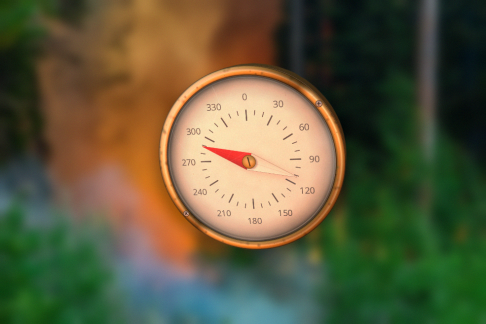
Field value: 290; °
